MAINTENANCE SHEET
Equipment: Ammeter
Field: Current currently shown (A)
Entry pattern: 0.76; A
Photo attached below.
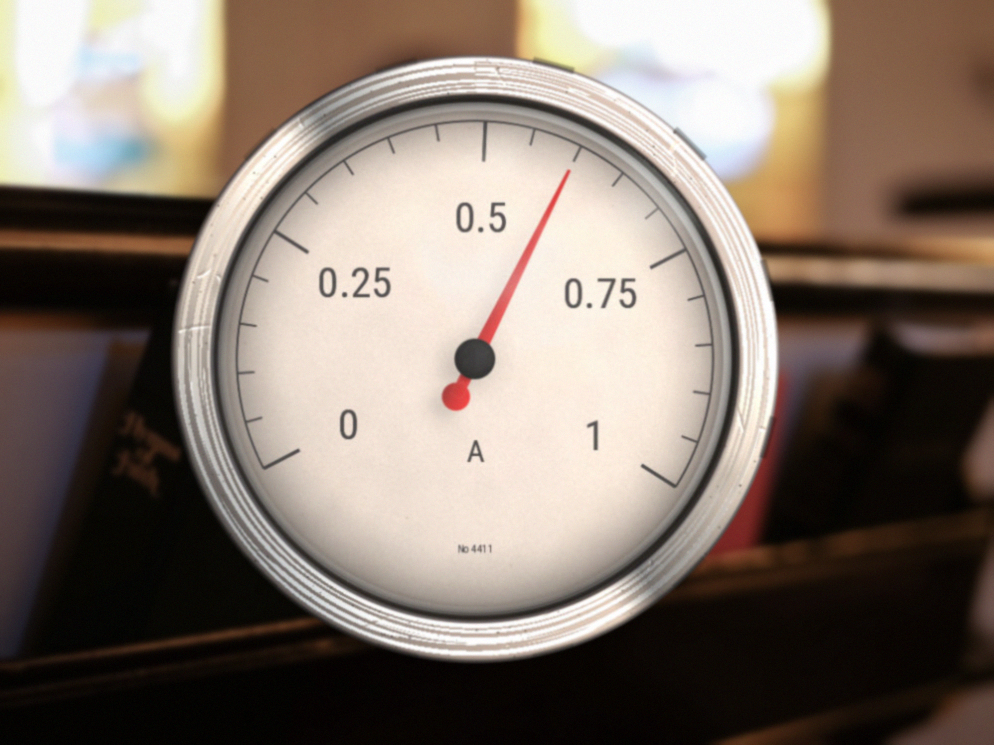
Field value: 0.6; A
